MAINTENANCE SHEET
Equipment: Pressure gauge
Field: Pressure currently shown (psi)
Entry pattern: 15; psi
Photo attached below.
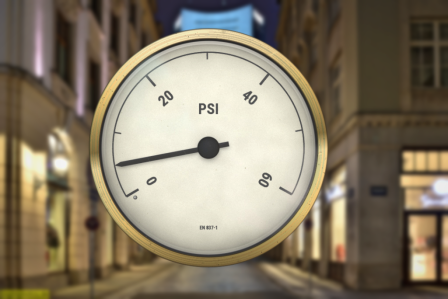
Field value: 5; psi
